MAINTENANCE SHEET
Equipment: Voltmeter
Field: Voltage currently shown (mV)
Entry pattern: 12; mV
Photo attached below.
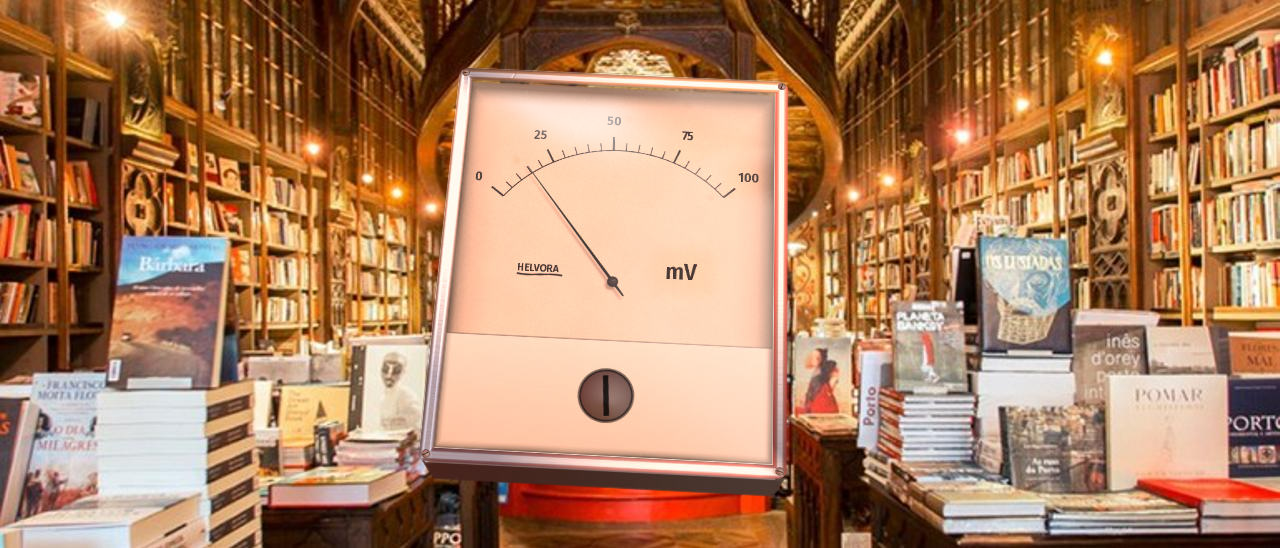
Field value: 15; mV
